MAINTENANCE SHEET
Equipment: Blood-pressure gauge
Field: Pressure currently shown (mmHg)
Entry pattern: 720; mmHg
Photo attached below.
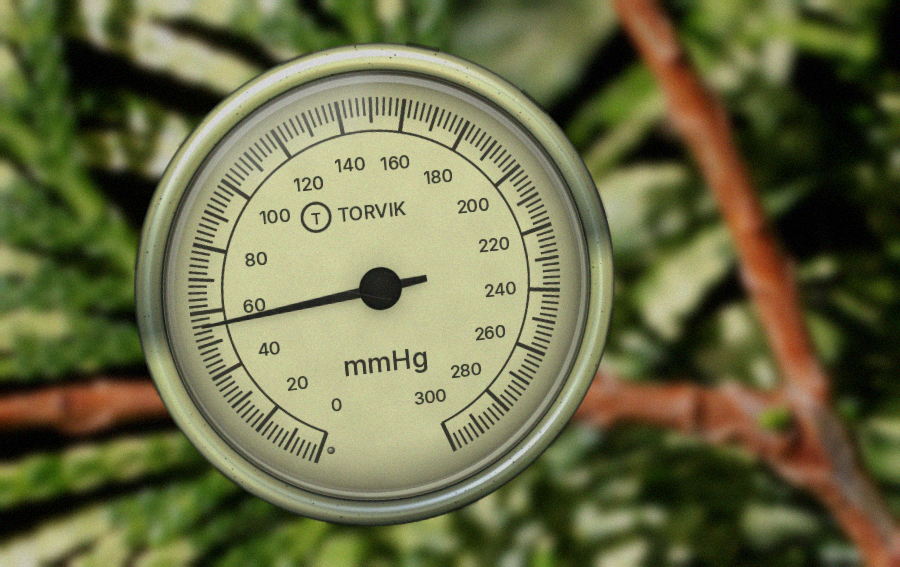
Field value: 56; mmHg
